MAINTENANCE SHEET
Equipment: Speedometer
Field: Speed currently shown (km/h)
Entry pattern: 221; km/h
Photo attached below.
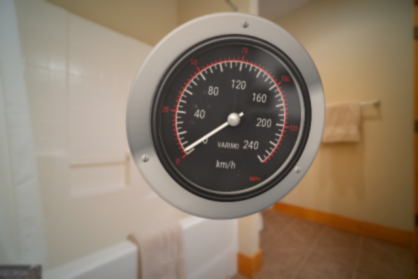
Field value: 5; km/h
